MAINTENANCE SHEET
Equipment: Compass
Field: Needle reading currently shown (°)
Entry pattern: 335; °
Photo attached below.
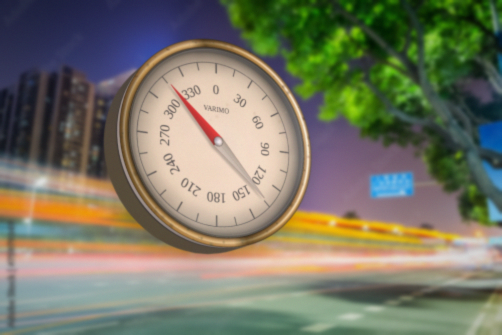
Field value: 315; °
